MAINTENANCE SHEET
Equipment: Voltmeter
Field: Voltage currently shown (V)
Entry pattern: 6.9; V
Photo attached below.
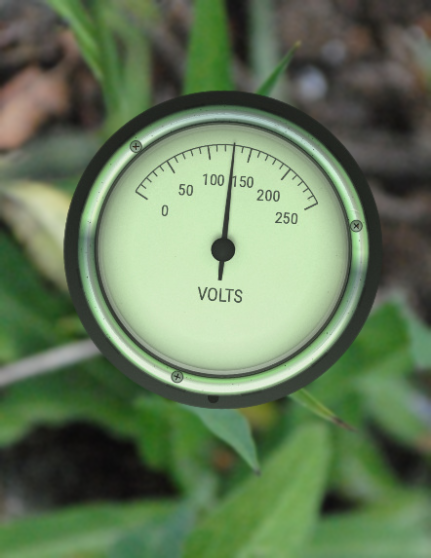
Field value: 130; V
